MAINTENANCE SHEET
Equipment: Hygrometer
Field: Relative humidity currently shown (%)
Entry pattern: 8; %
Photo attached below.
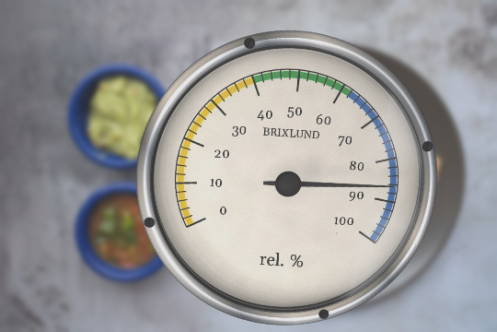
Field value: 86; %
